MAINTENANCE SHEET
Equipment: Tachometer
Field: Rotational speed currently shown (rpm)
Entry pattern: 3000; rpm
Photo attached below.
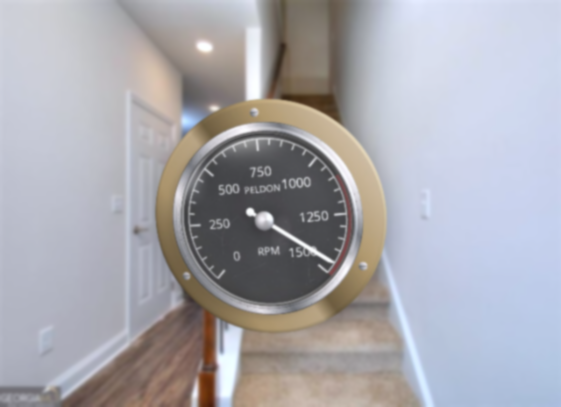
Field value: 1450; rpm
